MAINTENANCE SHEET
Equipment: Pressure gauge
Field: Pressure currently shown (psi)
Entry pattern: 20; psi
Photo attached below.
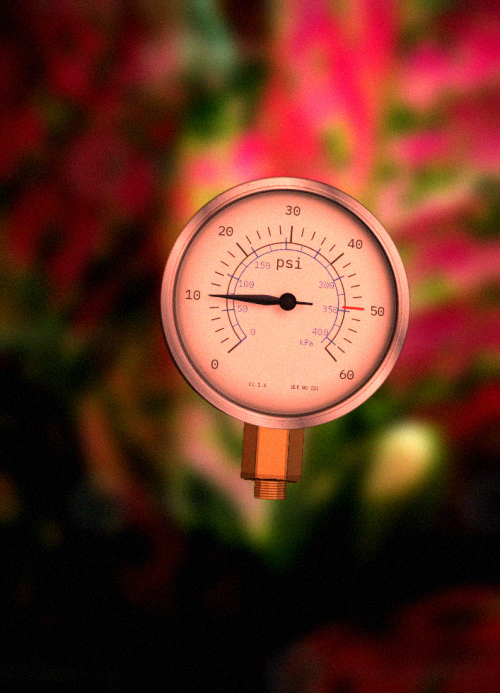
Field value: 10; psi
